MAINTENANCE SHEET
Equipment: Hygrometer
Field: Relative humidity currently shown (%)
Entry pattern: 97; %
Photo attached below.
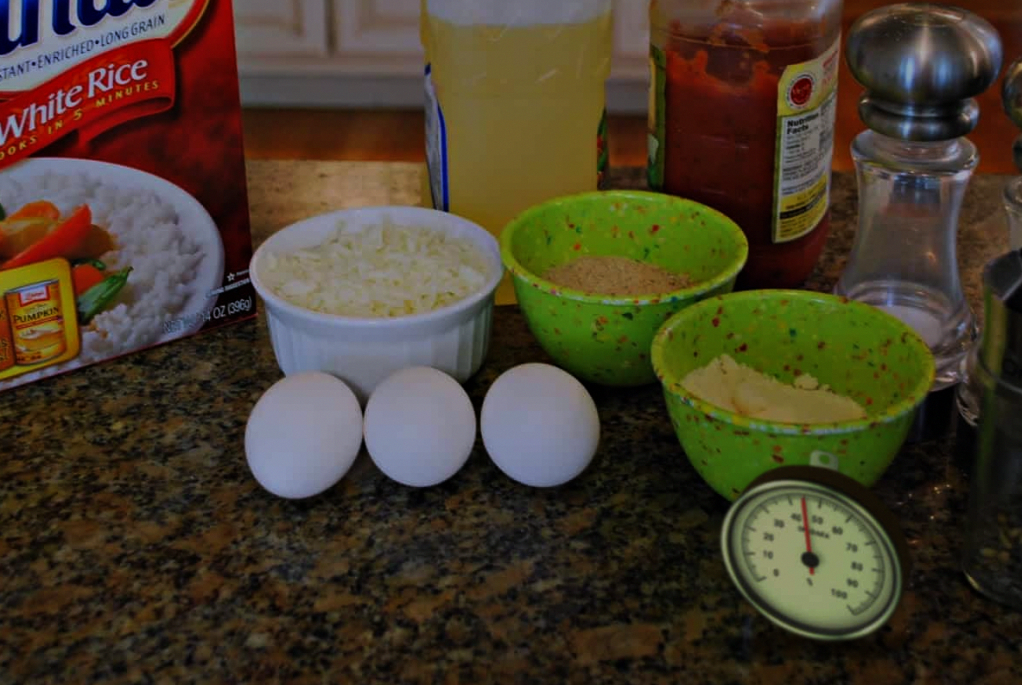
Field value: 45; %
